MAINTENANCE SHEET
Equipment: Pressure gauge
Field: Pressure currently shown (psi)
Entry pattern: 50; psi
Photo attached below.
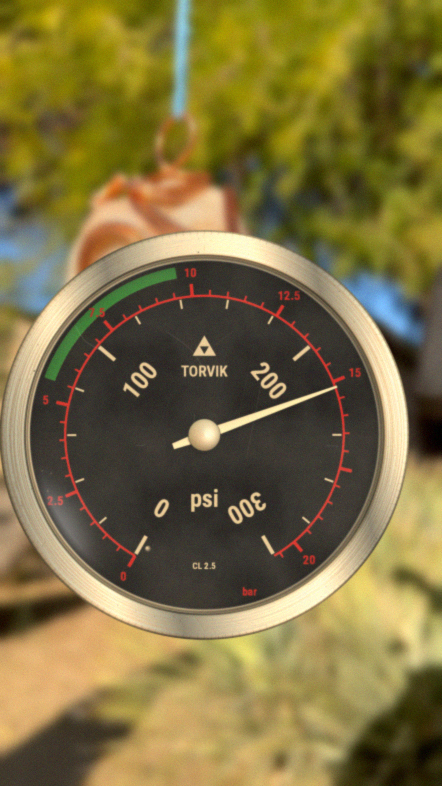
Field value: 220; psi
